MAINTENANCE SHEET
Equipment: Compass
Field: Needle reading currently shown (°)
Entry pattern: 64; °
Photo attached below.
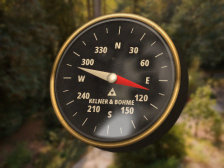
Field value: 105; °
